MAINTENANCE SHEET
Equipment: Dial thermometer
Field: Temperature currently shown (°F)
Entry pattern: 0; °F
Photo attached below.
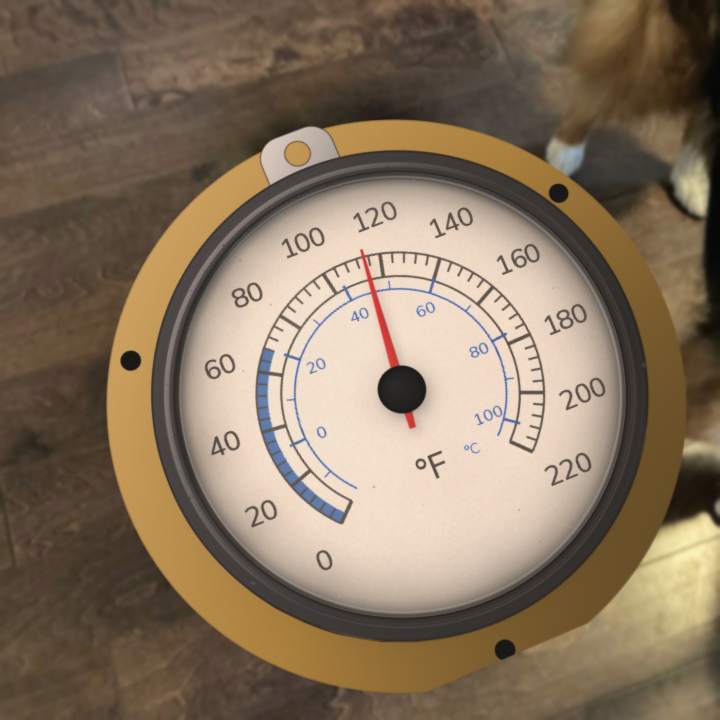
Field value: 114; °F
